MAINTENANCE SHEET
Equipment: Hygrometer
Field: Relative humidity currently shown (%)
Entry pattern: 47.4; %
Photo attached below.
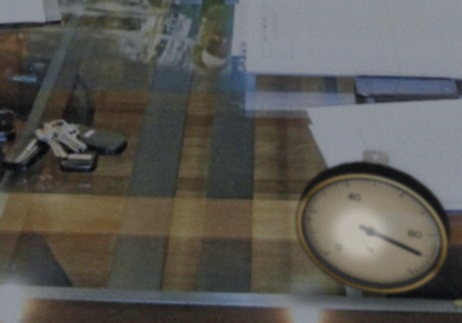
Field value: 90; %
